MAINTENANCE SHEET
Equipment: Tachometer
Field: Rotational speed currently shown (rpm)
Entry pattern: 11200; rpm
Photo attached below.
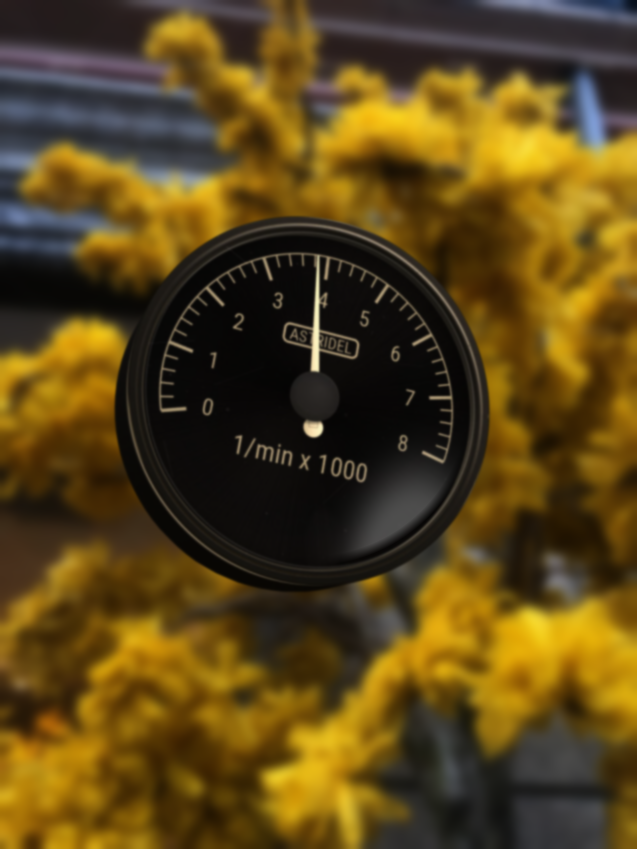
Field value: 3800; rpm
